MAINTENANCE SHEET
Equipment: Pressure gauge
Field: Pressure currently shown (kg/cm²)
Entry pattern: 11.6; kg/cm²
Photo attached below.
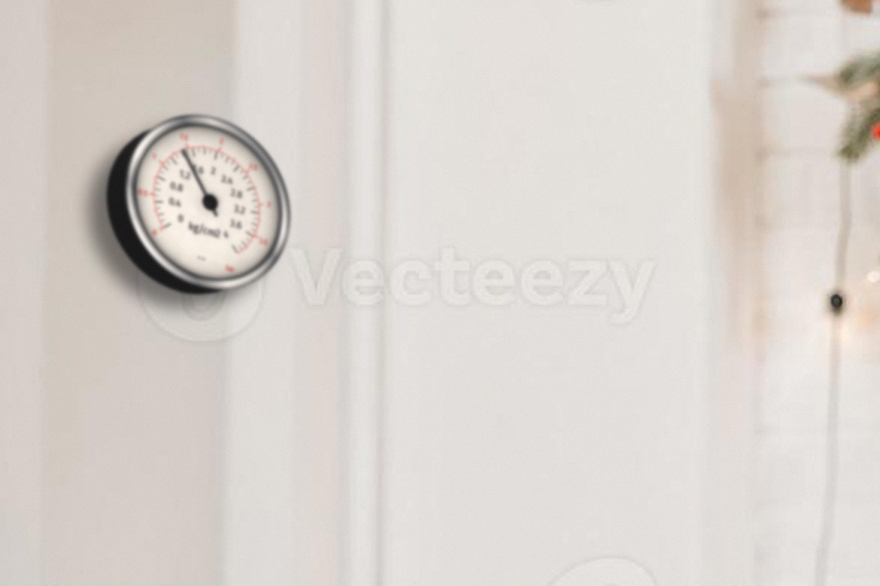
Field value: 1.4; kg/cm²
